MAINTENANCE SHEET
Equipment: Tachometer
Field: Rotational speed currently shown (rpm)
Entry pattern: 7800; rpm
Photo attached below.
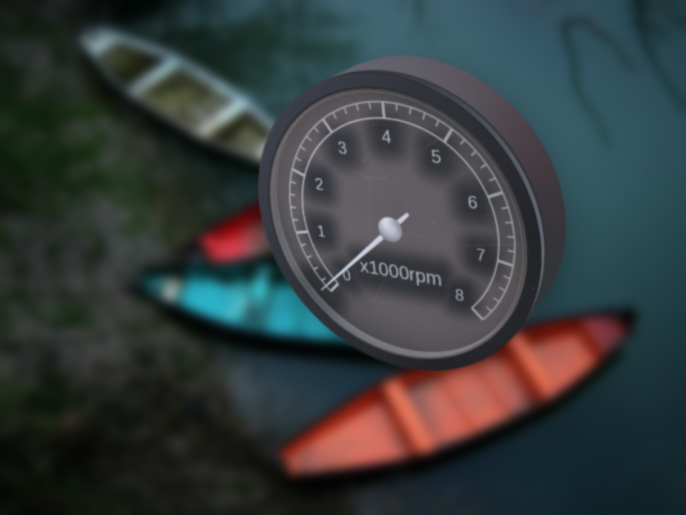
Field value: 100; rpm
